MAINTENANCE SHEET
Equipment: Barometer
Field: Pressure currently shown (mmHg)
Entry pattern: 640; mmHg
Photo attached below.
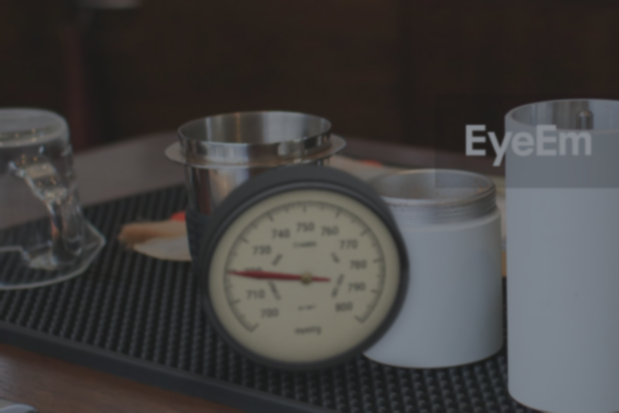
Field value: 720; mmHg
